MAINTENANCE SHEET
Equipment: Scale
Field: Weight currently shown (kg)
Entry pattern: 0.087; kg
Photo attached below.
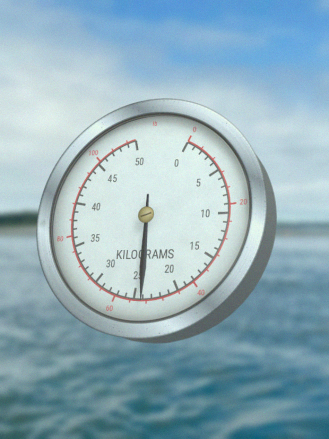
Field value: 24; kg
